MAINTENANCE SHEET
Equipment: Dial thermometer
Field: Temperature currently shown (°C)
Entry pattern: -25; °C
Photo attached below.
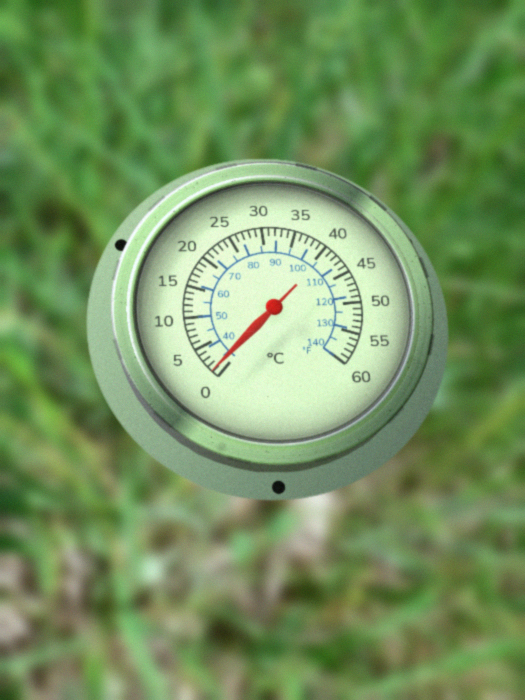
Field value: 1; °C
